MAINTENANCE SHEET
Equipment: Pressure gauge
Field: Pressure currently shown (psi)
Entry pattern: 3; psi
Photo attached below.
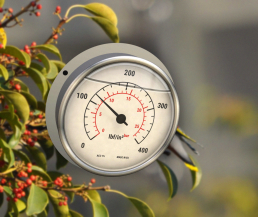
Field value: 120; psi
